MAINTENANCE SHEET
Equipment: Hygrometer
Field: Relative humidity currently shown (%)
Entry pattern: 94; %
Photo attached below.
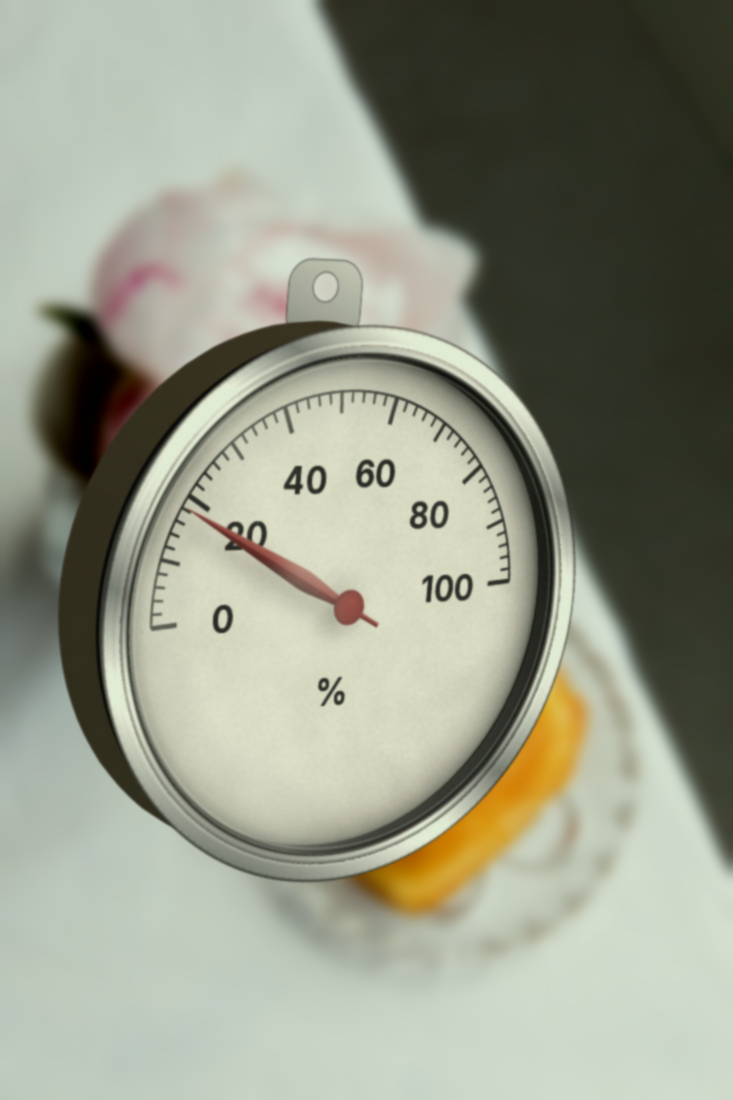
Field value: 18; %
